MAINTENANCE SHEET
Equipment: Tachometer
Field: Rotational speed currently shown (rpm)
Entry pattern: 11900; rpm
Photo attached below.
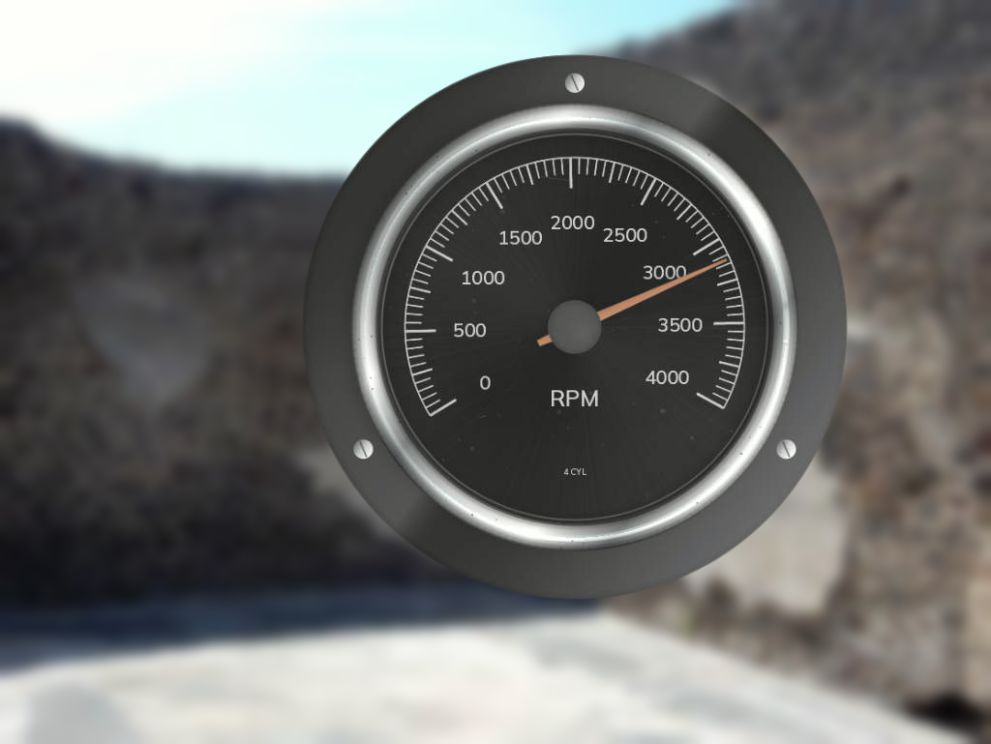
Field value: 3125; rpm
